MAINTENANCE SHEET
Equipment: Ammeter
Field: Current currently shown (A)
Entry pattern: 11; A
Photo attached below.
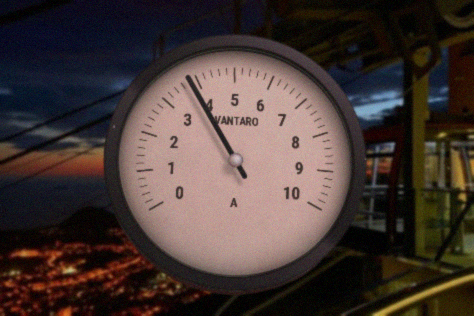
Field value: 3.8; A
